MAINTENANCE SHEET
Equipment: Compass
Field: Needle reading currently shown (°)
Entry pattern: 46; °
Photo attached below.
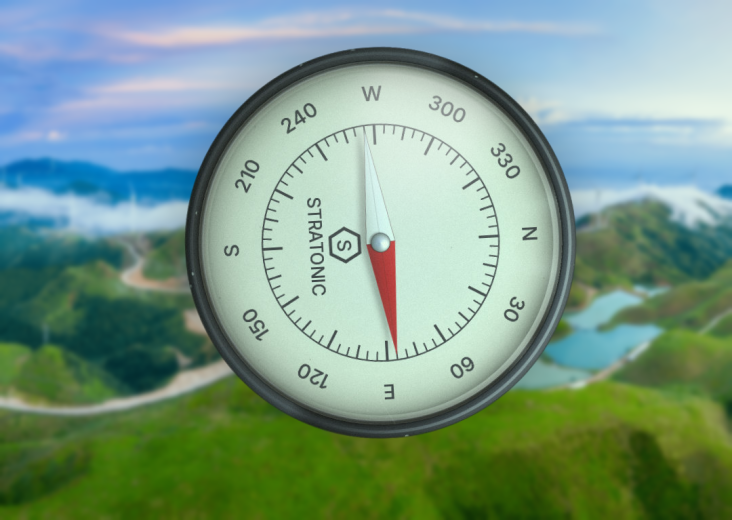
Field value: 85; °
